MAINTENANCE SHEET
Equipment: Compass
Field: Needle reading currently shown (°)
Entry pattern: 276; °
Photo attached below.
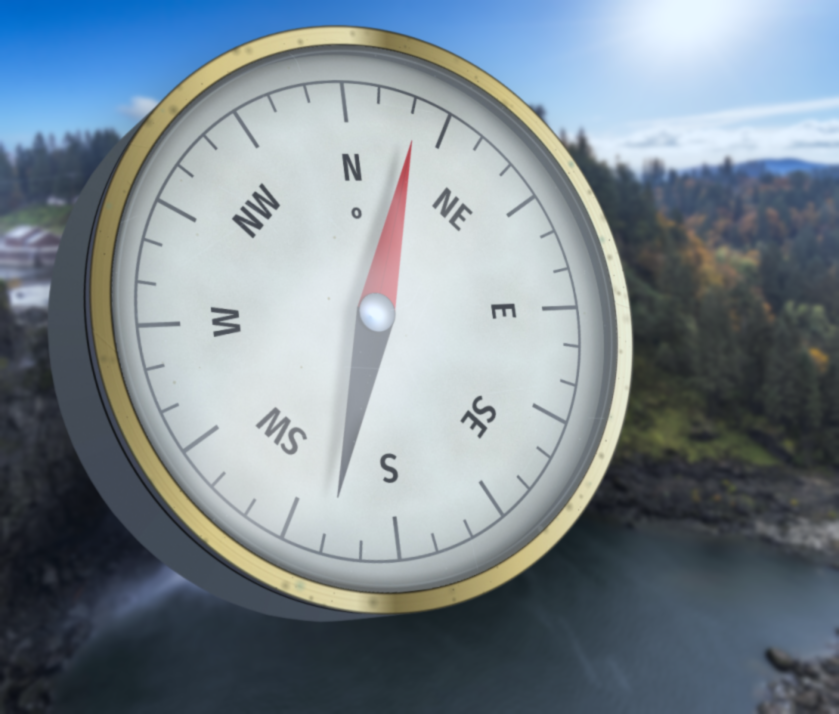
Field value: 20; °
